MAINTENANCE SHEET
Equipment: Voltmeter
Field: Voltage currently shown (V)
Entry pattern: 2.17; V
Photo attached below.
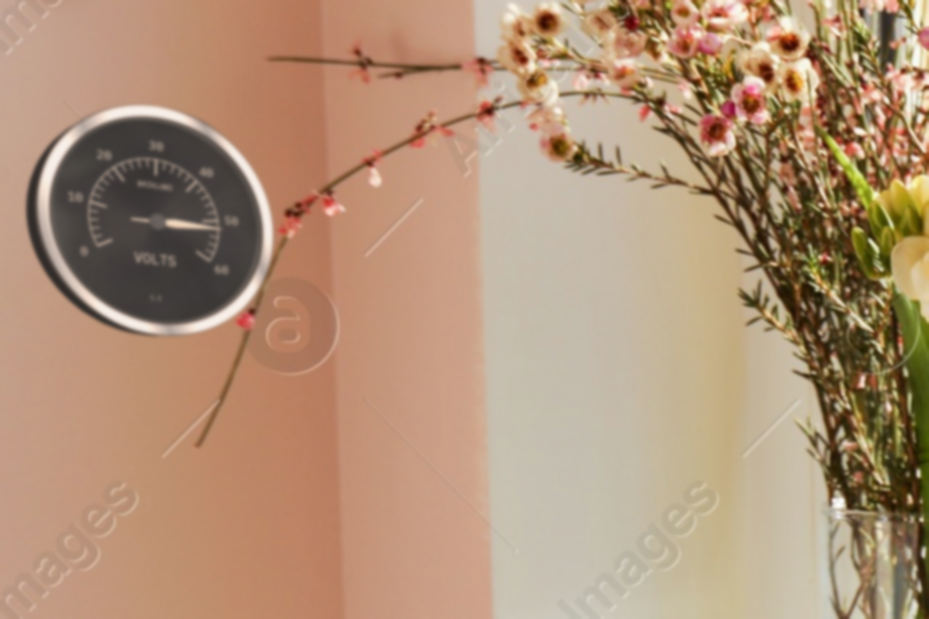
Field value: 52; V
